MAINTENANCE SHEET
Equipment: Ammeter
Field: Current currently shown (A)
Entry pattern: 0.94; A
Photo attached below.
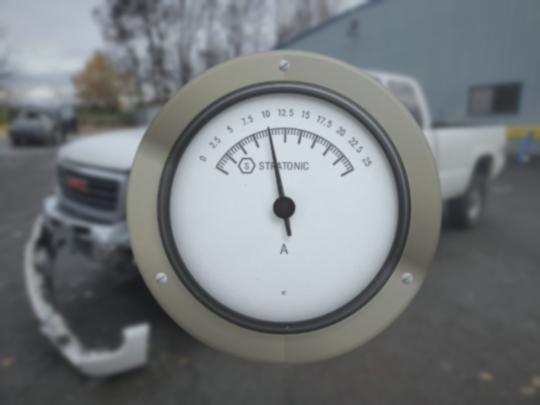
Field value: 10; A
